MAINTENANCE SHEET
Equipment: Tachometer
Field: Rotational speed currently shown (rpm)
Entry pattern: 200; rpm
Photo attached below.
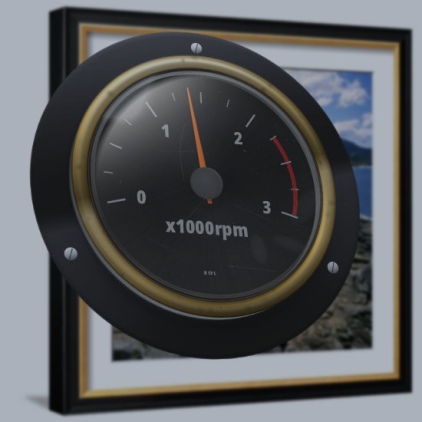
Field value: 1375; rpm
